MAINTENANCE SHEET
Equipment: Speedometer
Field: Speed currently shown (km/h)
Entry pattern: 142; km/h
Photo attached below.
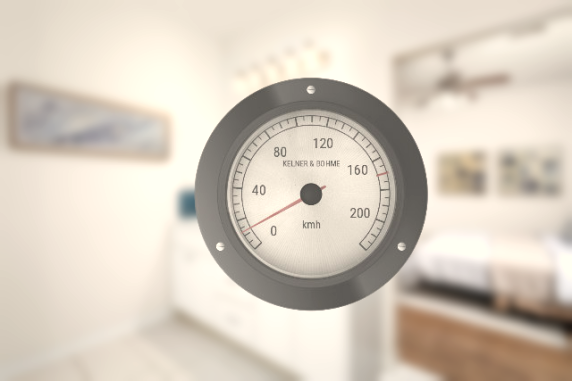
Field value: 12.5; km/h
